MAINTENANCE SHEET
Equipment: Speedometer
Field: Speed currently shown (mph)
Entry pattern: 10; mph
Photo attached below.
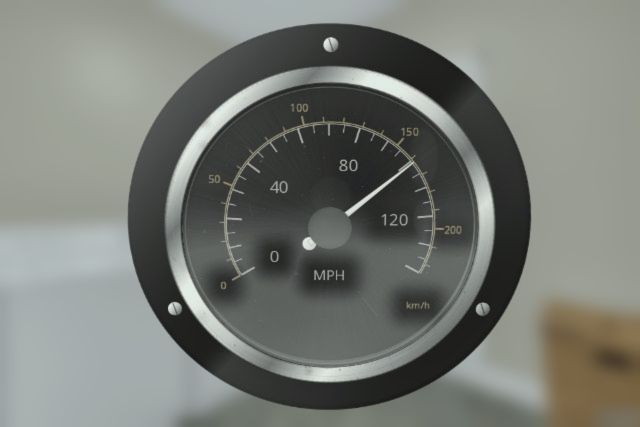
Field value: 100; mph
